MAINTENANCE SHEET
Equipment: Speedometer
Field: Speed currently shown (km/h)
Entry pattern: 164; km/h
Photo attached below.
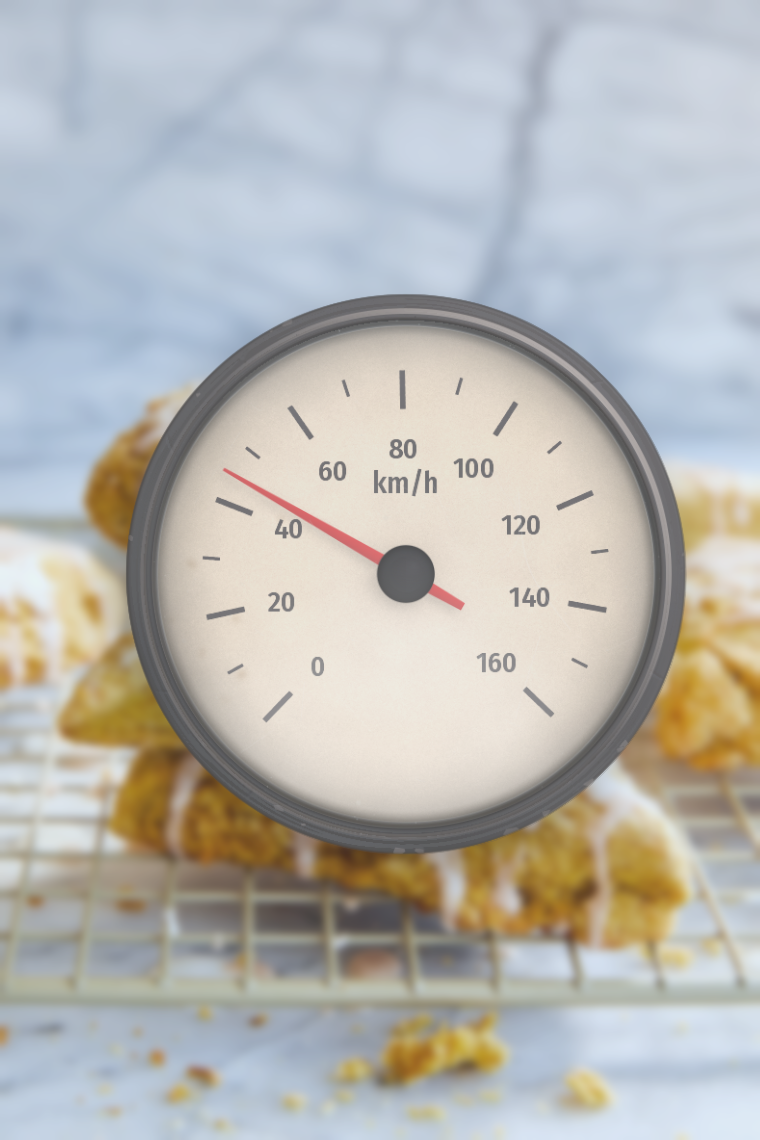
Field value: 45; km/h
